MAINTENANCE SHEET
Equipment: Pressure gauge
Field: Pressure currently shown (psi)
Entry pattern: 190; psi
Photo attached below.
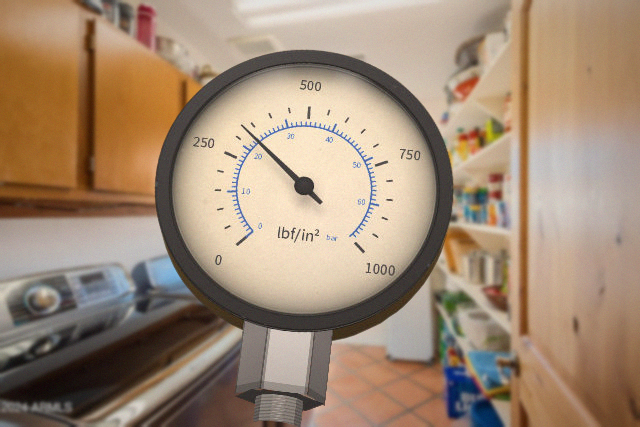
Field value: 325; psi
